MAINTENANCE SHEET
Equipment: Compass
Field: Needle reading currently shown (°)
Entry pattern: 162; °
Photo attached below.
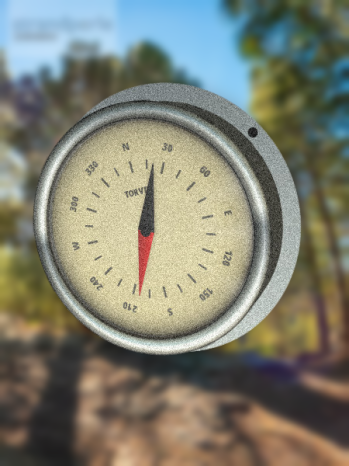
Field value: 202.5; °
